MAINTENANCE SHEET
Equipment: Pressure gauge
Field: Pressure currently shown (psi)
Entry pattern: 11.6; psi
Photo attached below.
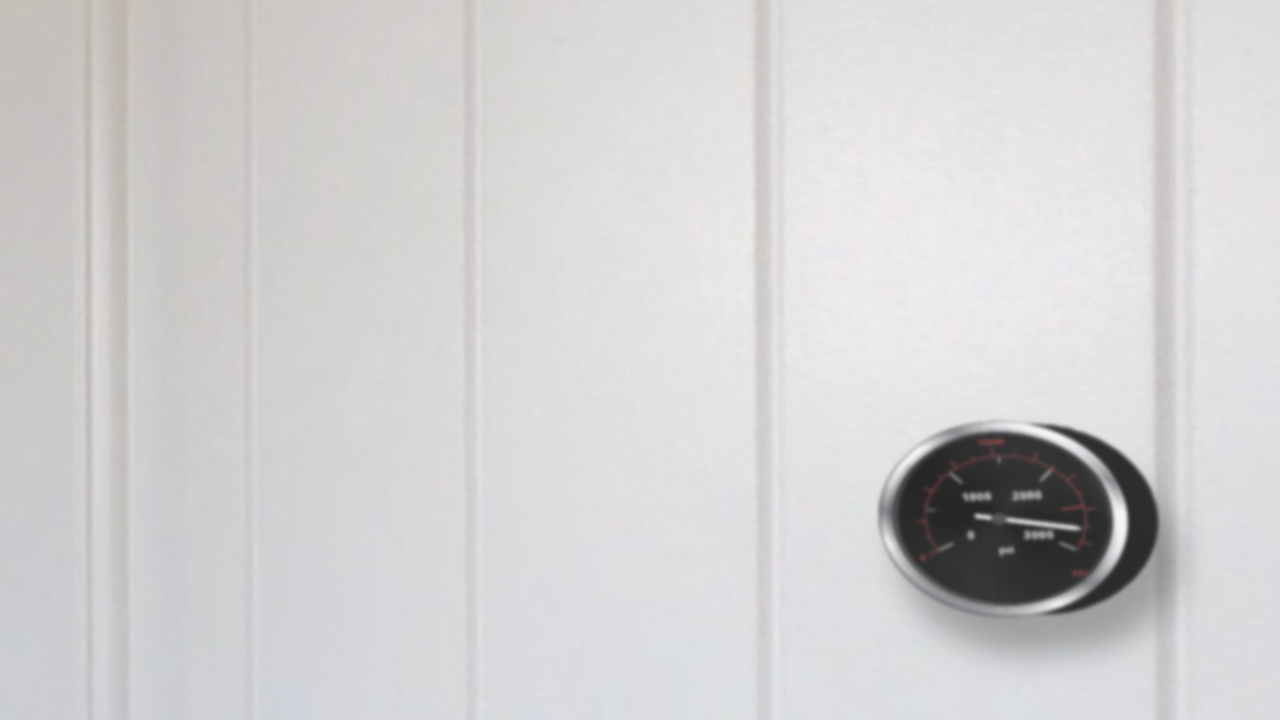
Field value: 2750; psi
